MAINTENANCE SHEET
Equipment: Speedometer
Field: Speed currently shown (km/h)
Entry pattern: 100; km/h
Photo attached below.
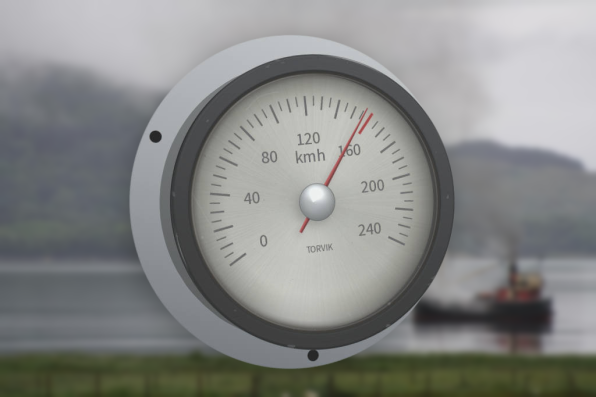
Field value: 155; km/h
